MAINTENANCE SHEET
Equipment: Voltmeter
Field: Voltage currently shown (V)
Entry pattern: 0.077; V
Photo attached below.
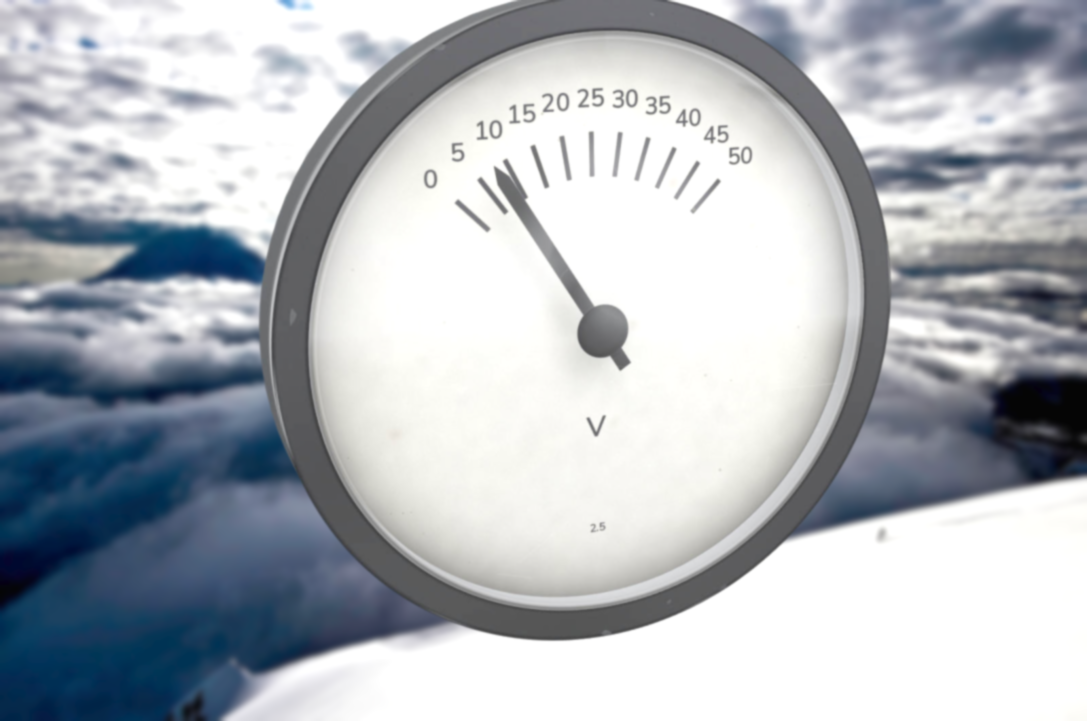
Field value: 7.5; V
